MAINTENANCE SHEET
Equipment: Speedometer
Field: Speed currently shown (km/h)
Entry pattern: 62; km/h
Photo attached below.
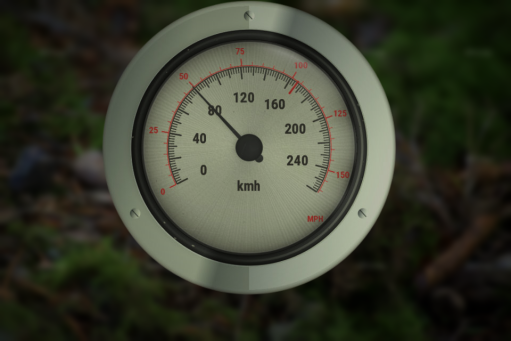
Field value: 80; km/h
